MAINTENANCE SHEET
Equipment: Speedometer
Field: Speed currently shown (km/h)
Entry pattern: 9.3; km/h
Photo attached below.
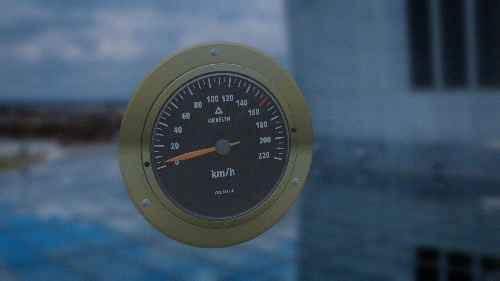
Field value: 5; km/h
